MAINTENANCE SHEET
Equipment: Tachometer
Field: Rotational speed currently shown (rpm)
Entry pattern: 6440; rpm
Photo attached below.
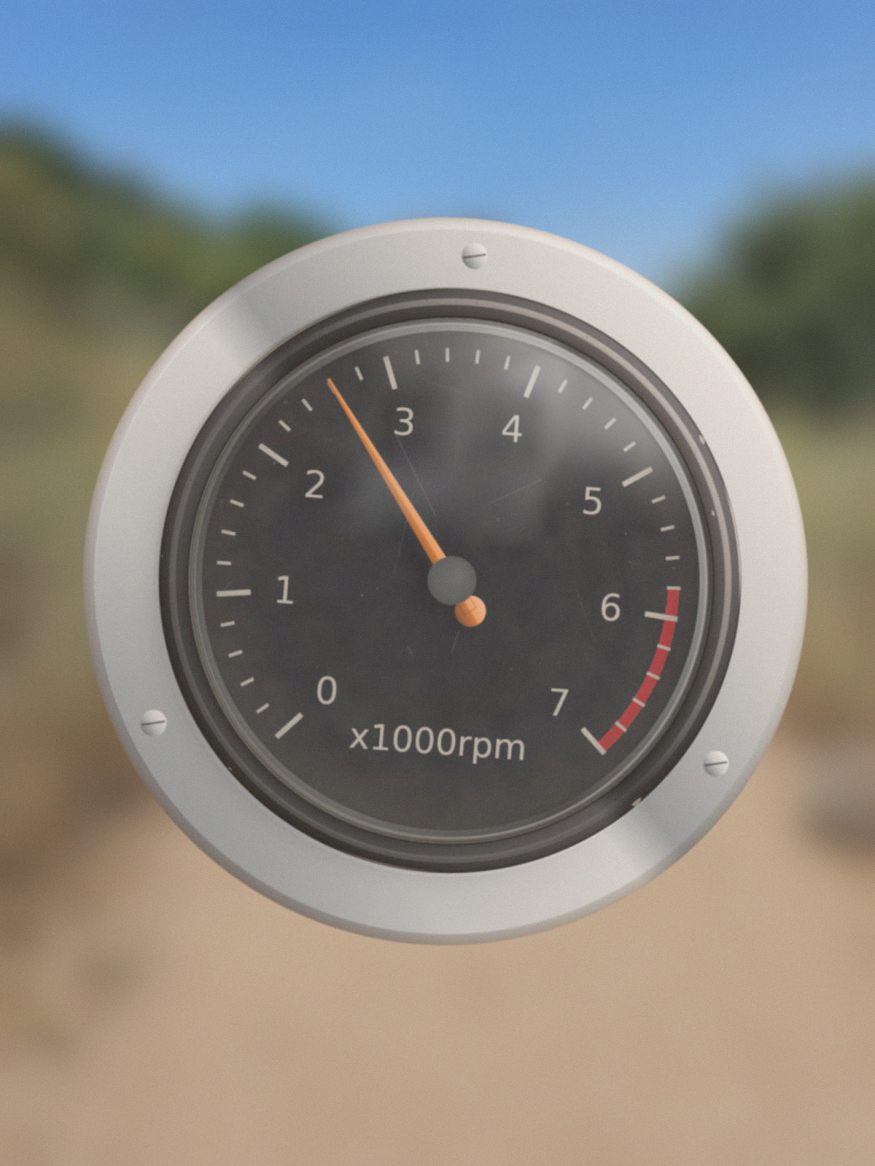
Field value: 2600; rpm
